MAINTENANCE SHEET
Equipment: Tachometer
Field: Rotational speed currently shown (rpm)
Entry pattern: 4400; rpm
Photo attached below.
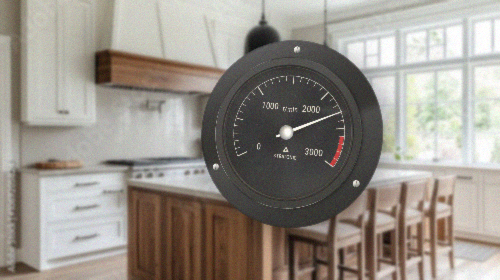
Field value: 2300; rpm
